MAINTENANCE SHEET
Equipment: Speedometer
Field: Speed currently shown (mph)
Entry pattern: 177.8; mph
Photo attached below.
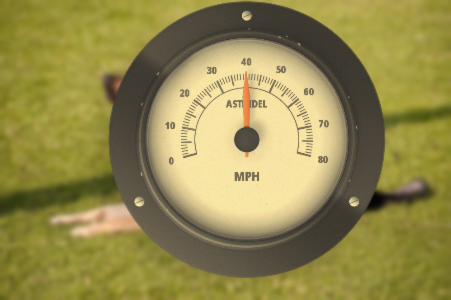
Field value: 40; mph
